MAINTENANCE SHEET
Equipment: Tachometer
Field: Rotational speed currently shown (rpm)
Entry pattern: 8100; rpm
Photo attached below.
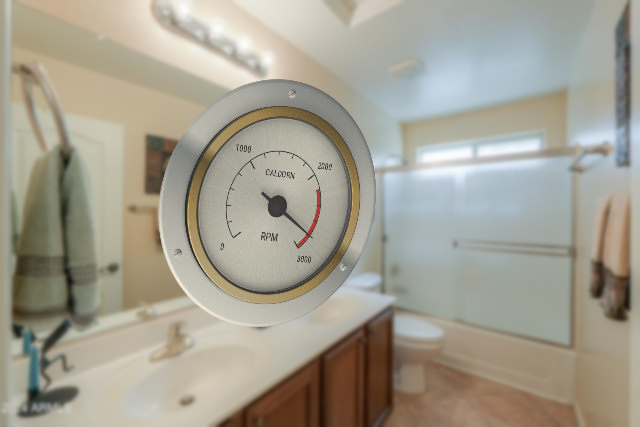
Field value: 2800; rpm
